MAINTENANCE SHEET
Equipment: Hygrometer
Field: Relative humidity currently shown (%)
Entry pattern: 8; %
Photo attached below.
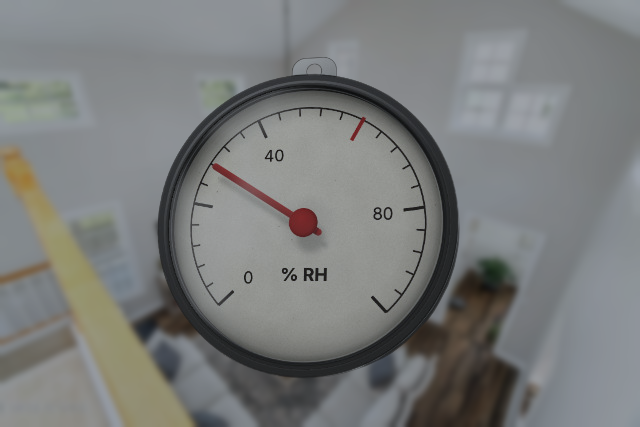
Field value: 28; %
